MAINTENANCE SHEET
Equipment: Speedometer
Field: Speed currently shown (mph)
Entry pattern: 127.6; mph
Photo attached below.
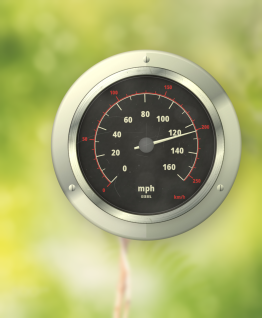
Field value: 125; mph
